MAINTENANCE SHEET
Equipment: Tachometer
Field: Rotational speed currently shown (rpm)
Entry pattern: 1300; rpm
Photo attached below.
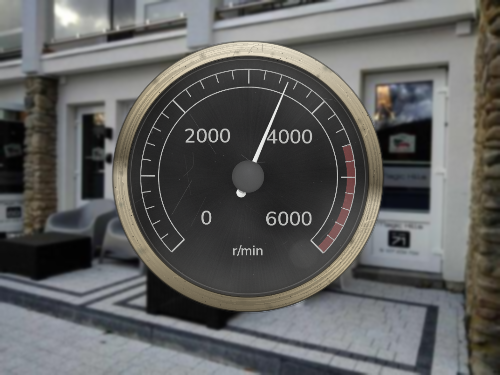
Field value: 3500; rpm
